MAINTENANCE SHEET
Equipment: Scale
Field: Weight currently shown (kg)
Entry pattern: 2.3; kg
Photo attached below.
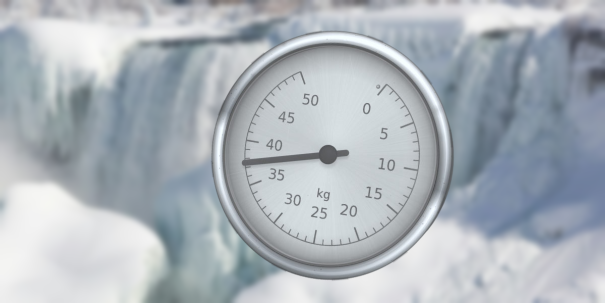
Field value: 37.5; kg
